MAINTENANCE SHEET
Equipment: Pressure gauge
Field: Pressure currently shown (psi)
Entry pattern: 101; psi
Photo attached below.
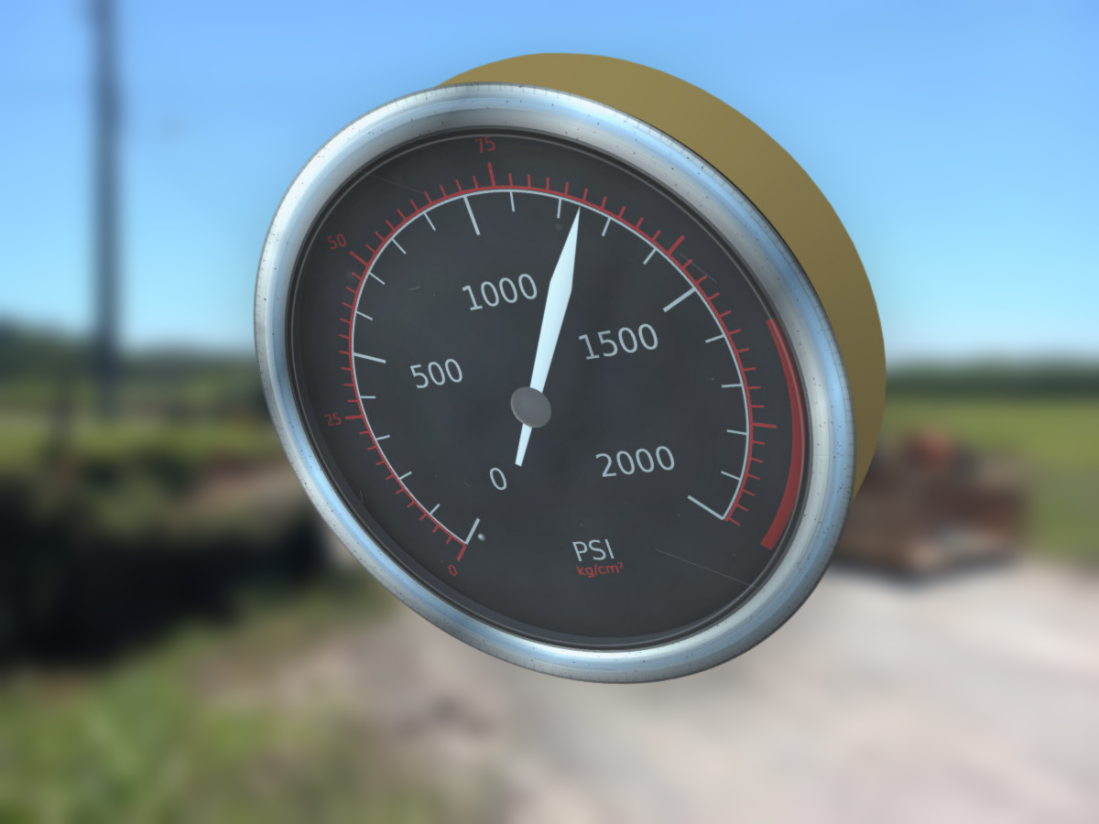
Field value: 1250; psi
